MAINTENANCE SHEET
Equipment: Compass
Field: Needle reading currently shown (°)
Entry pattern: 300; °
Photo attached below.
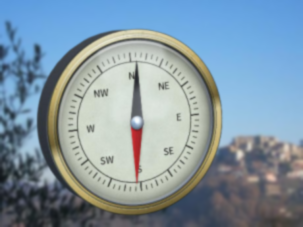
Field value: 185; °
